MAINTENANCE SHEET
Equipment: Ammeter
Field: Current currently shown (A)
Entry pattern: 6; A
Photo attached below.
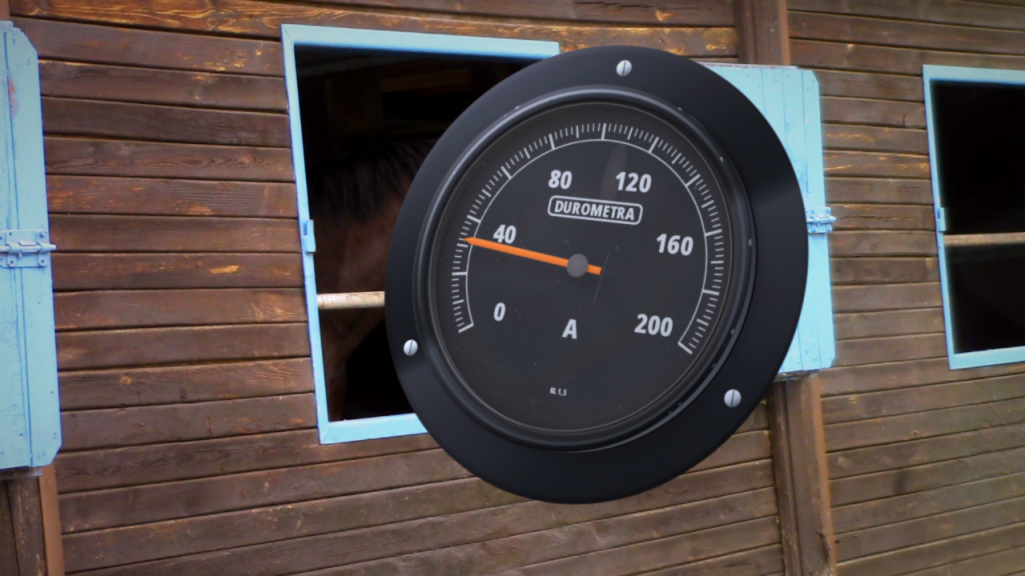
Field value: 32; A
